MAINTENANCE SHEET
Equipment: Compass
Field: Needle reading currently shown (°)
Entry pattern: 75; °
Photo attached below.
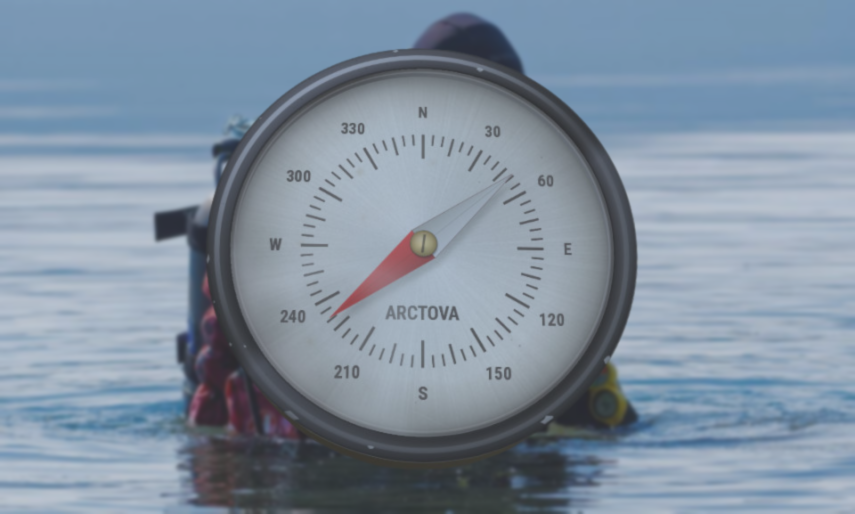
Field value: 230; °
